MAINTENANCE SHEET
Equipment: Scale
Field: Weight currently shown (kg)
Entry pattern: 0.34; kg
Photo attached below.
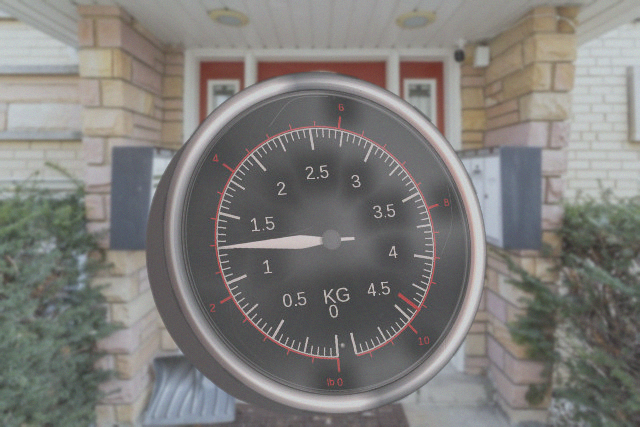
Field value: 1.25; kg
